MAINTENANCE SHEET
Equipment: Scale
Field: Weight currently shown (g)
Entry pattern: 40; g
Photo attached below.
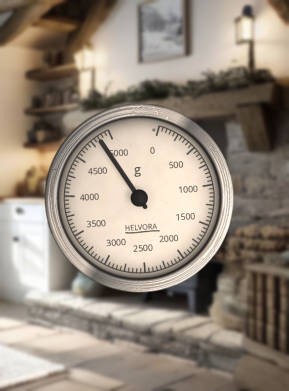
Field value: 4850; g
